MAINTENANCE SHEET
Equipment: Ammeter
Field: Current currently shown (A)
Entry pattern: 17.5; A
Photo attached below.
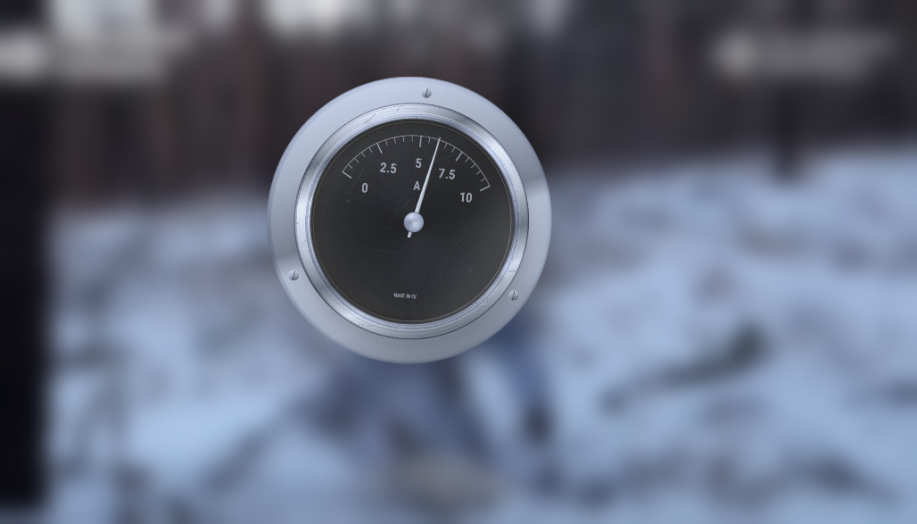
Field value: 6; A
